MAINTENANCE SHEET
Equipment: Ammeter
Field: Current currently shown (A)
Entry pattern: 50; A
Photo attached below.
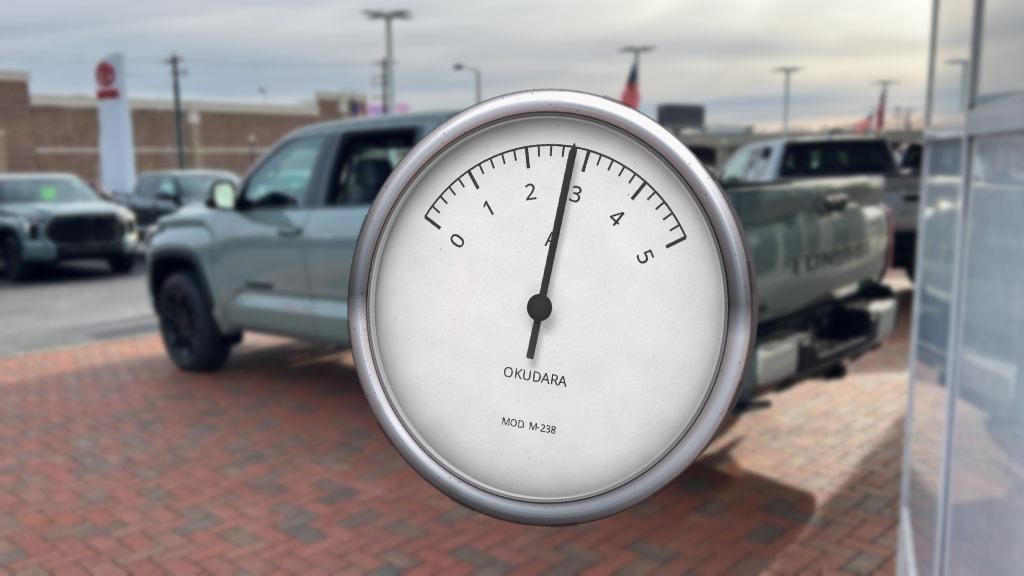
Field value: 2.8; A
